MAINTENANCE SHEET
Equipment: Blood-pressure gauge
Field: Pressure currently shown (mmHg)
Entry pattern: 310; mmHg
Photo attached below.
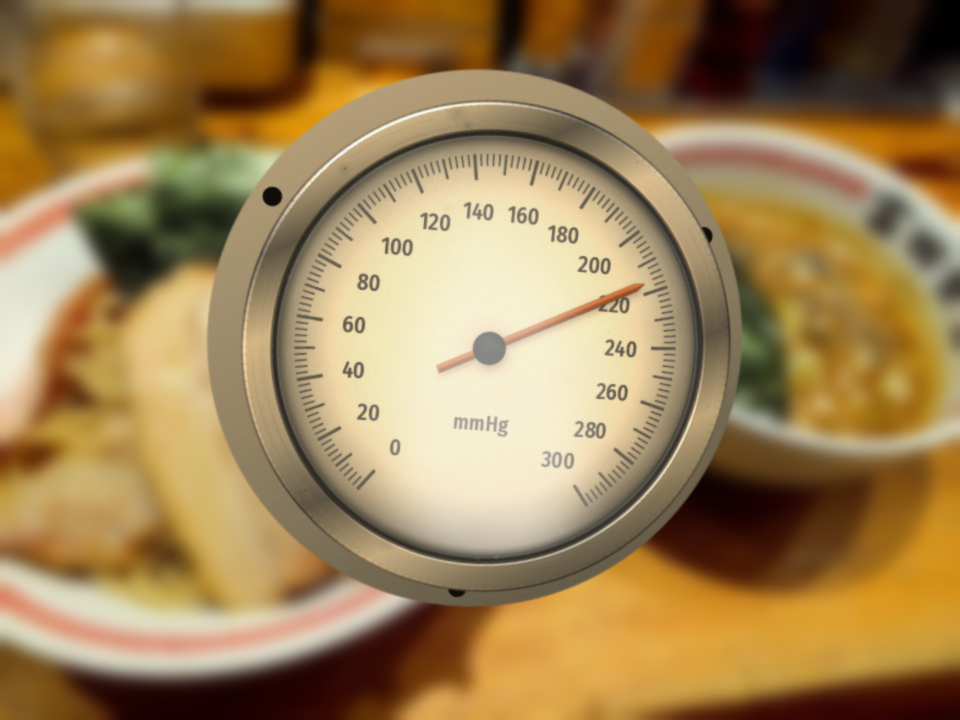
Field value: 216; mmHg
